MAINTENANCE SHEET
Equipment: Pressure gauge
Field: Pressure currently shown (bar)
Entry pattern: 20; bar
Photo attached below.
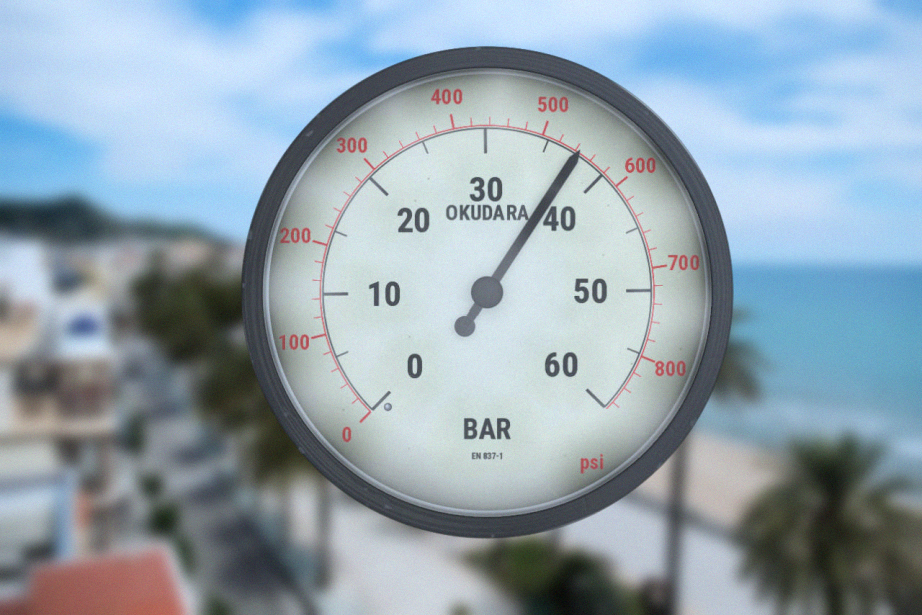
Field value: 37.5; bar
